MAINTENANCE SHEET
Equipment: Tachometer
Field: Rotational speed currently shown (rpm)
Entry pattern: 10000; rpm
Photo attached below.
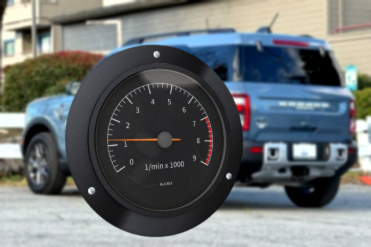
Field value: 1200; rpm
